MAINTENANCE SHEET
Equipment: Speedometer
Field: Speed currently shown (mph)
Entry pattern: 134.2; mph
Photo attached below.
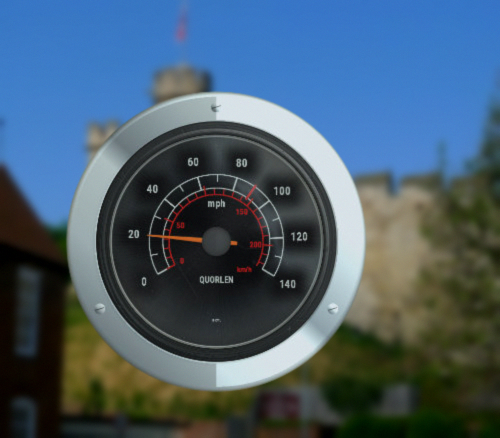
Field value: 20; mph
